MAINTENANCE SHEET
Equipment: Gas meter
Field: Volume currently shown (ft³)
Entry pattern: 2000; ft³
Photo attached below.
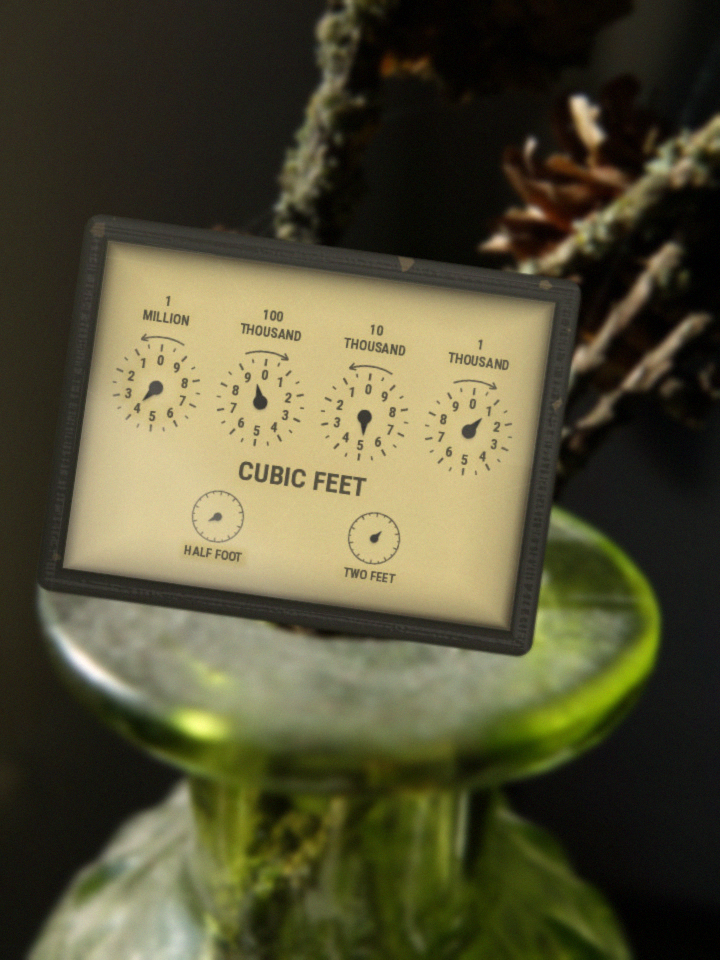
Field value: 395100; ft³
